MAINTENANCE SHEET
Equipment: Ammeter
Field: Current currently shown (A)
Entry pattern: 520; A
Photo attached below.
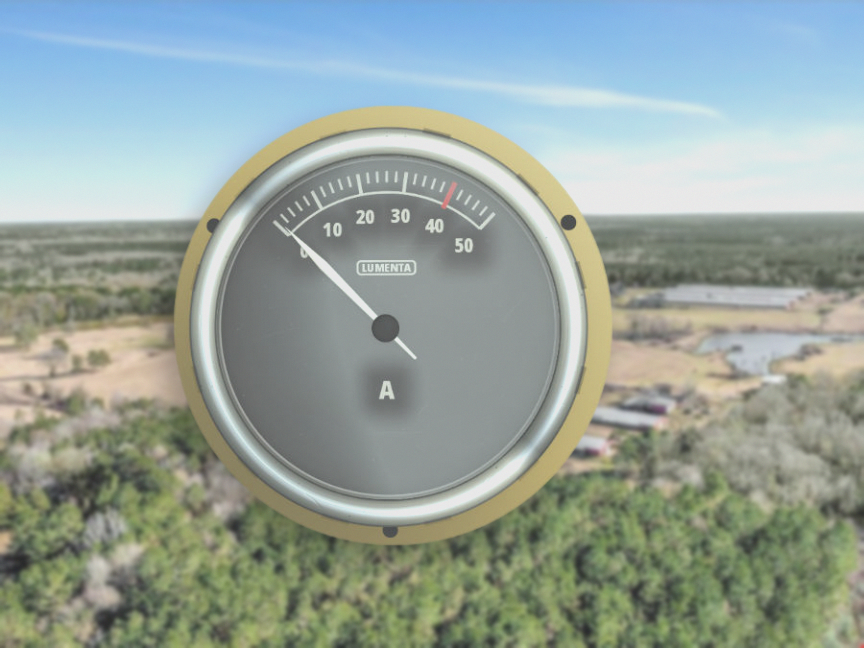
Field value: 1; A
